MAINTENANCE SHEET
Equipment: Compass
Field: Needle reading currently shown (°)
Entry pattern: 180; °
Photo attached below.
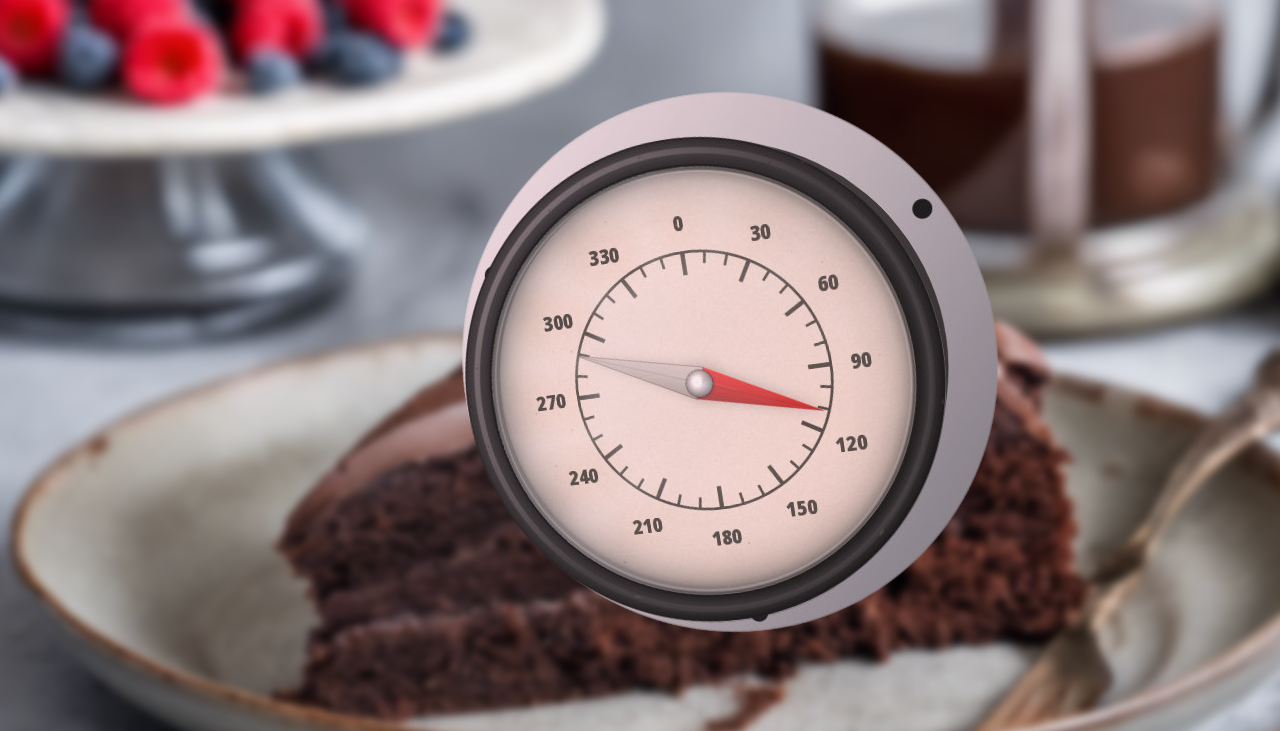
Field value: 110; °
